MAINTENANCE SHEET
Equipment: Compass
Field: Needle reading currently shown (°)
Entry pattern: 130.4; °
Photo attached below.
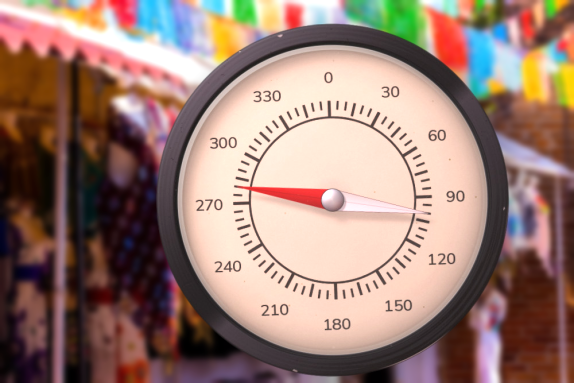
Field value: 280; °
